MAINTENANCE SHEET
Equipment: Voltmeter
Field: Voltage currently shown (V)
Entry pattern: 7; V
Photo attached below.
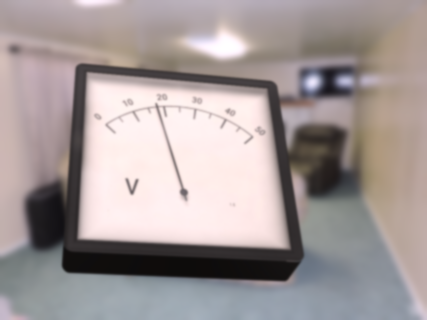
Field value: 17.5; V
